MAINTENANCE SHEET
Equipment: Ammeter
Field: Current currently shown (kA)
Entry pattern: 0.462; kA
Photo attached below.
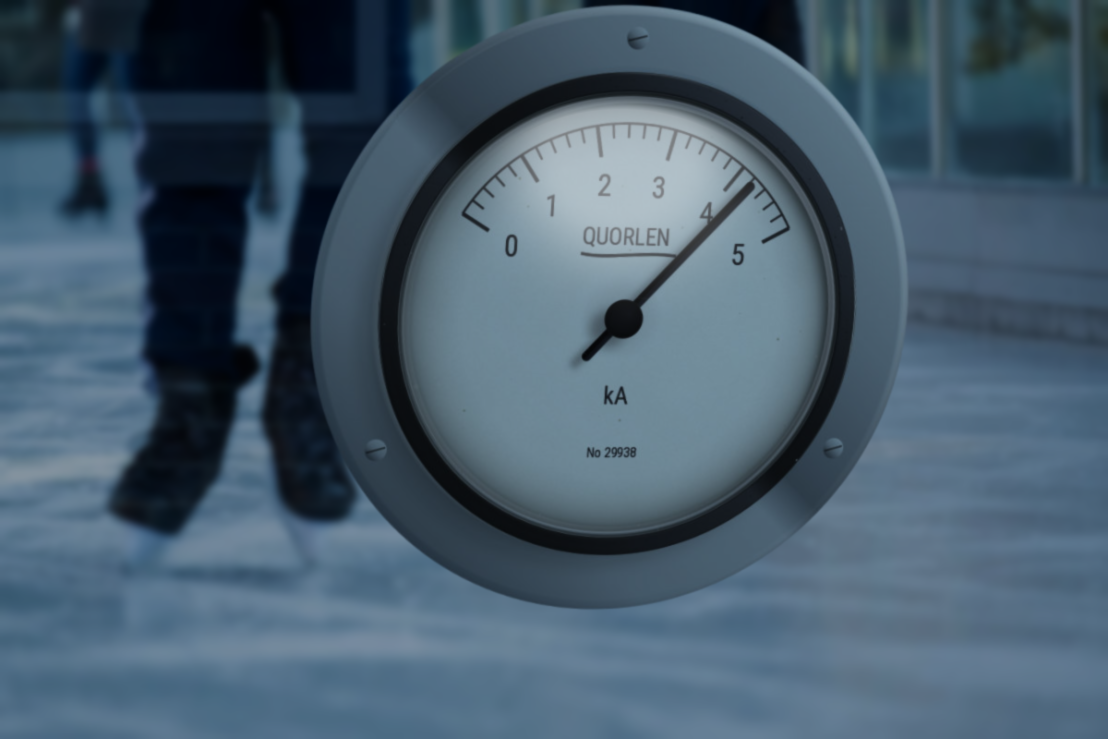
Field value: 4.2; kA
